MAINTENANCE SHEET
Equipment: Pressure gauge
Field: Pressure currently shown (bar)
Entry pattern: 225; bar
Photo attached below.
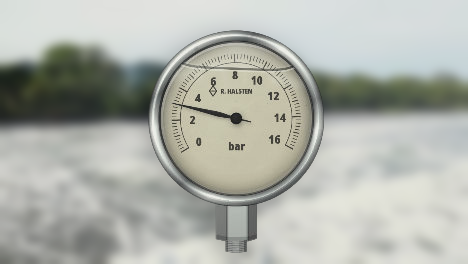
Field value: 3; bar
